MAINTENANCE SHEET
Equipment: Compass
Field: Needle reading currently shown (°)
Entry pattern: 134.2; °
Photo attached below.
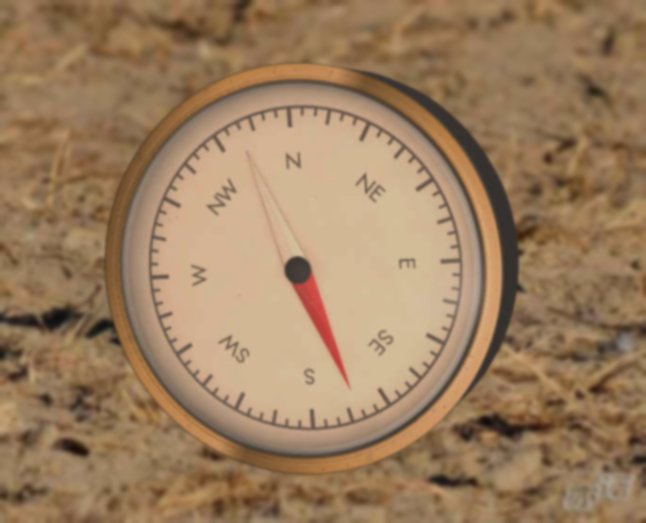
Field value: 160; °
